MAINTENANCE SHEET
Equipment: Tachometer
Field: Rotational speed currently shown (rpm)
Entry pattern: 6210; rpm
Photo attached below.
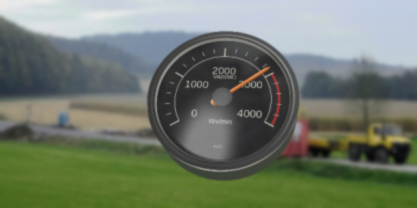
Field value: 2900; rpm
